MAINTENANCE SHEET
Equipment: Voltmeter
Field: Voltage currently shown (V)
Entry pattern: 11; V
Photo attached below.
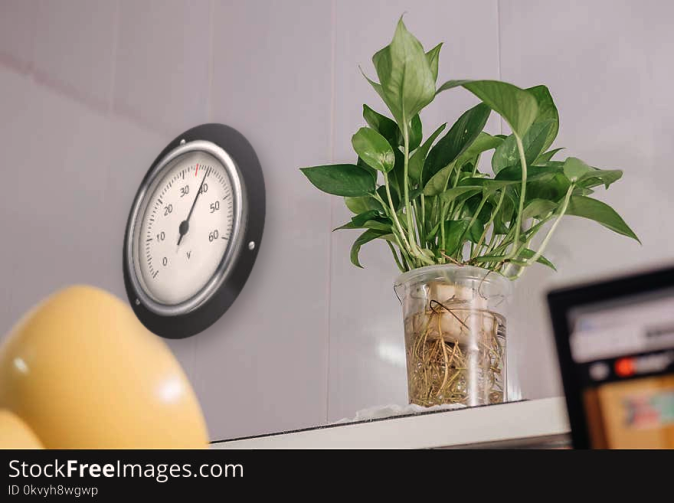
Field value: 40; V
